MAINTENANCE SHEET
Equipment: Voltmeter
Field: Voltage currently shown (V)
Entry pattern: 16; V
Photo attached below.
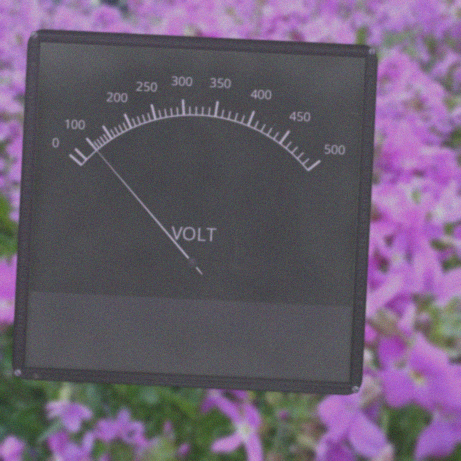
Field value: 100; V
